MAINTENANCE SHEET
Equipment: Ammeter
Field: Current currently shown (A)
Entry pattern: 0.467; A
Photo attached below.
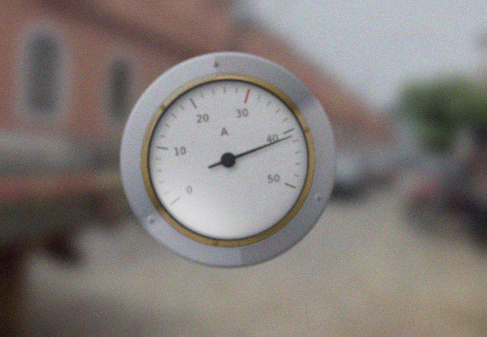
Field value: 41; A
